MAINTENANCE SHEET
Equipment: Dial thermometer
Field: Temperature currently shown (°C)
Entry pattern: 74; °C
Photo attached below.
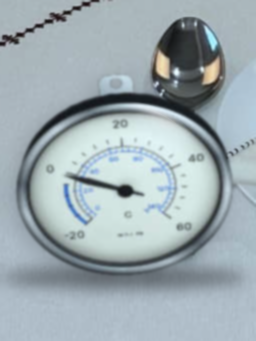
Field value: 0; °C
